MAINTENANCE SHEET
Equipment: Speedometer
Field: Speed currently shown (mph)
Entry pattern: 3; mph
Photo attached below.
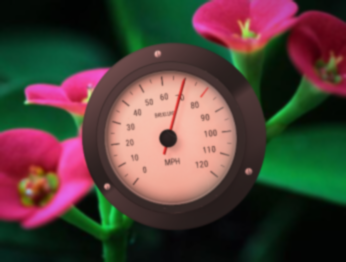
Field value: 70; mph
